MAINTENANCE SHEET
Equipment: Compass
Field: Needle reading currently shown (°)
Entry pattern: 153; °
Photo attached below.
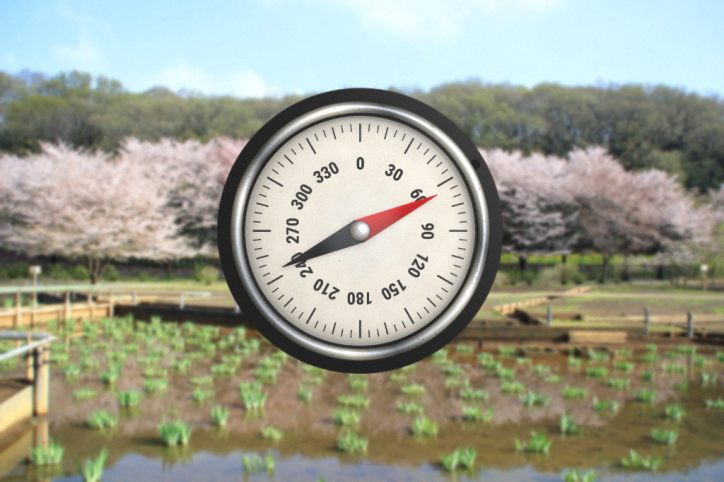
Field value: 65; °
